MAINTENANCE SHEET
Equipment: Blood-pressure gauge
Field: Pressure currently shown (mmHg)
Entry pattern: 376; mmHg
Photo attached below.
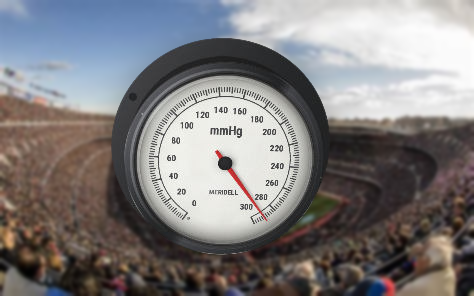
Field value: 290; mmHg
